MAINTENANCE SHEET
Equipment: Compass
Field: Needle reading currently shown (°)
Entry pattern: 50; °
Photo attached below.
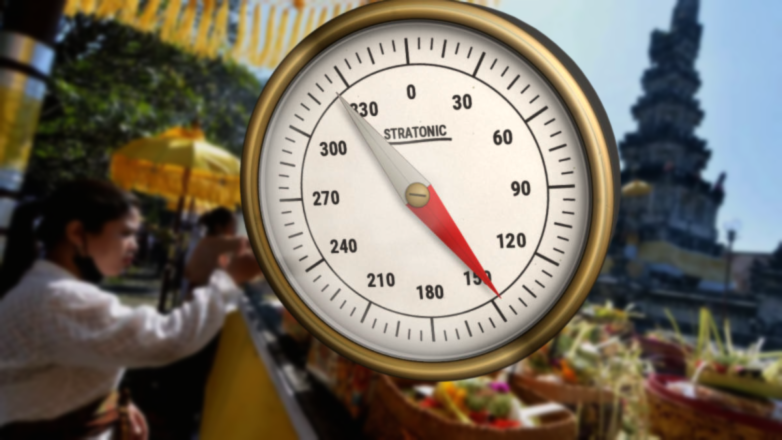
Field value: 145; °
